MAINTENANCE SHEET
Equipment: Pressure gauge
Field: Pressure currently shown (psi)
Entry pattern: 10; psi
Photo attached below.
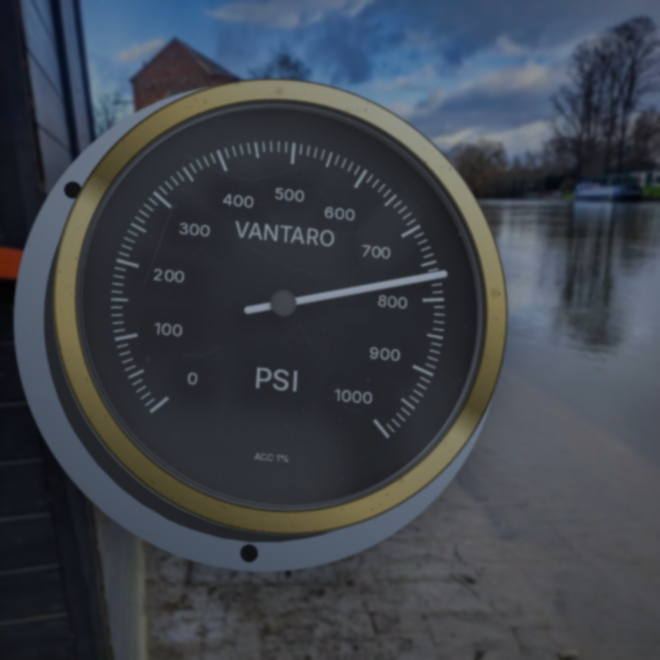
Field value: 770; psi
